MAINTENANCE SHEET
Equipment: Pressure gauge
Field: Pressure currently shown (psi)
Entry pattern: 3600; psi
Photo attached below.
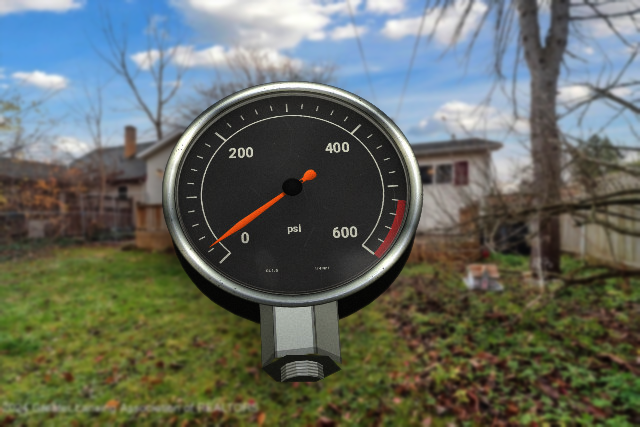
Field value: 20; psi
